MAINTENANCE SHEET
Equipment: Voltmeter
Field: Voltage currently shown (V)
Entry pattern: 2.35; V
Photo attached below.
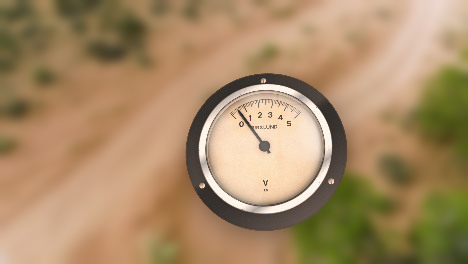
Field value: 0.5; V
